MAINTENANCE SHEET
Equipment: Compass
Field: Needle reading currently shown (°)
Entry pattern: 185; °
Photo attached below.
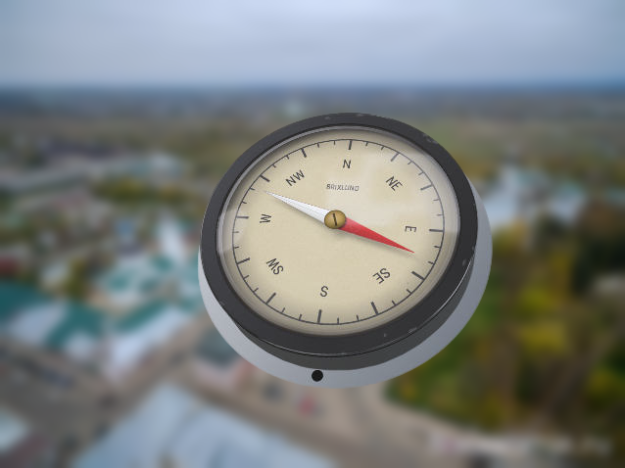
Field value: 110; °
